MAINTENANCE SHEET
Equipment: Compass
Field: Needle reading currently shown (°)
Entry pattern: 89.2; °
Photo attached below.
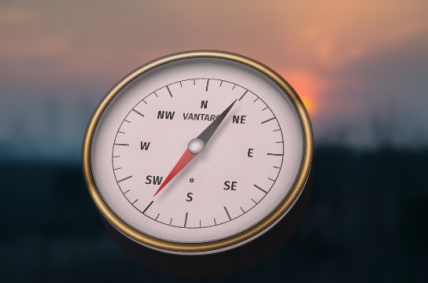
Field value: 210; °
